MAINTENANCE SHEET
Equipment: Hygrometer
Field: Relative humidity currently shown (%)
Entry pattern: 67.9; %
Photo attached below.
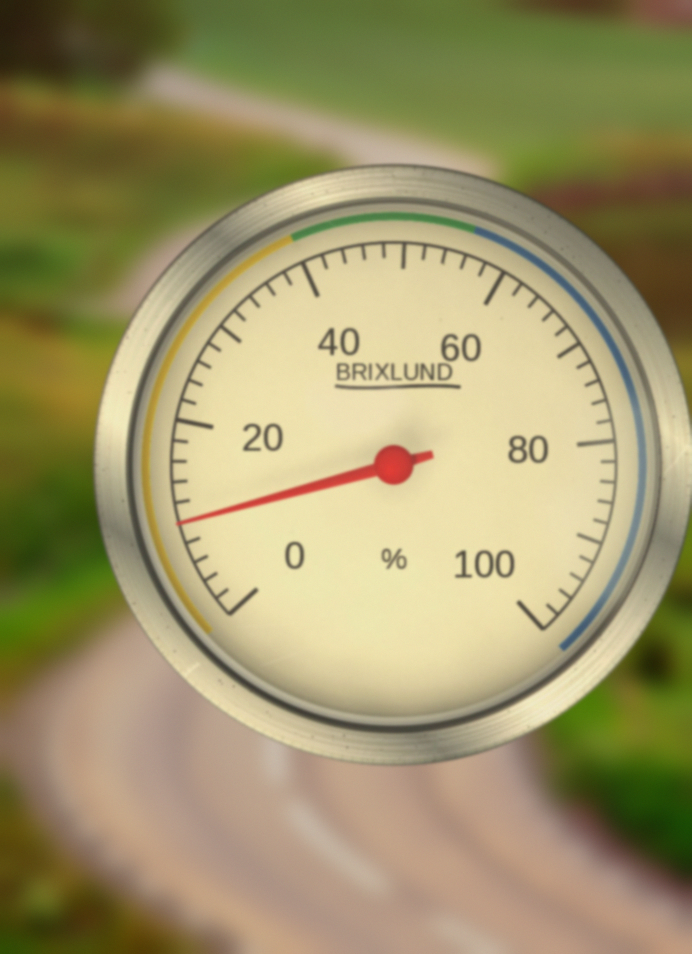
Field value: 10; %
